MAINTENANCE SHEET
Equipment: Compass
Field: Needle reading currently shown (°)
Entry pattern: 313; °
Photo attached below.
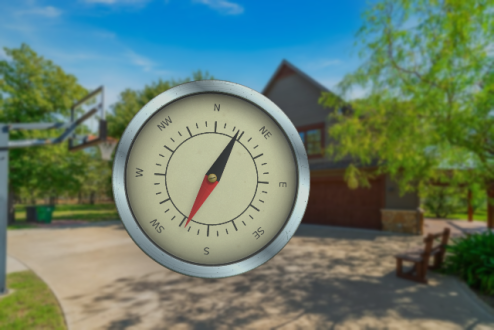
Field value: 205; °
